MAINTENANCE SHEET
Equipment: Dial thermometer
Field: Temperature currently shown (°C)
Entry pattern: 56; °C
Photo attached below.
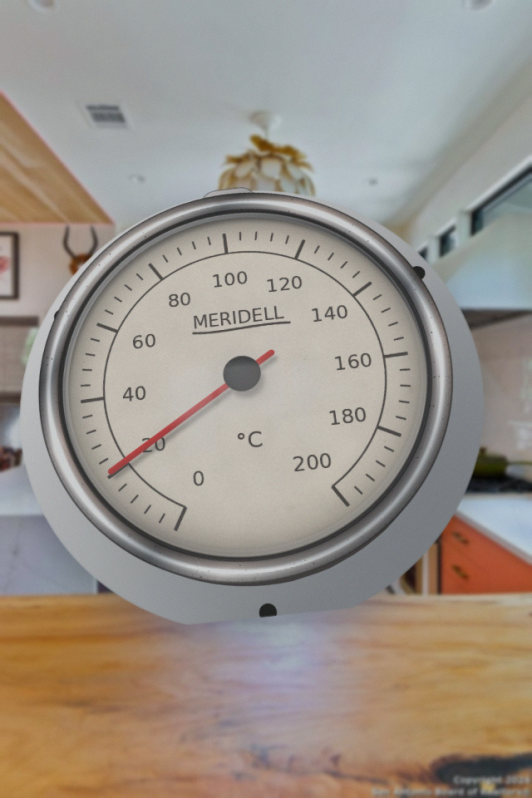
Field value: 20; °C
